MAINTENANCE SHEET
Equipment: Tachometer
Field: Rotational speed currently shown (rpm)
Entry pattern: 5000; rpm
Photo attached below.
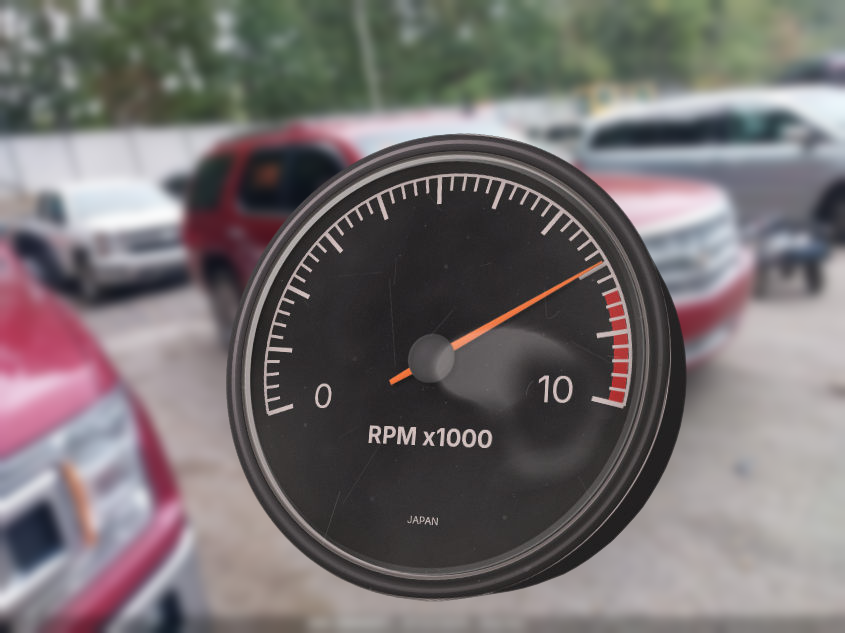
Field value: 8000; rpm
